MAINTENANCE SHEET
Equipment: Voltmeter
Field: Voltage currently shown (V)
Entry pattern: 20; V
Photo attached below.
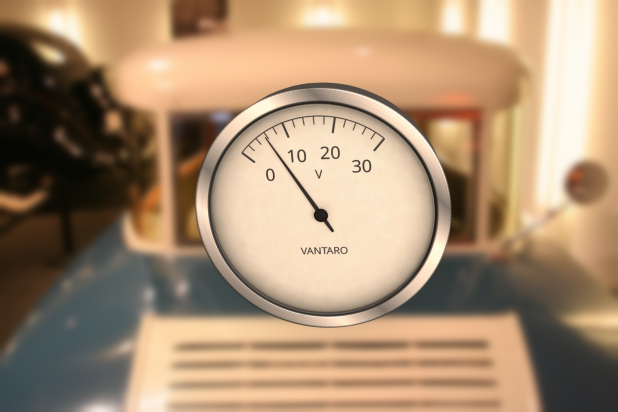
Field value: 6; V
